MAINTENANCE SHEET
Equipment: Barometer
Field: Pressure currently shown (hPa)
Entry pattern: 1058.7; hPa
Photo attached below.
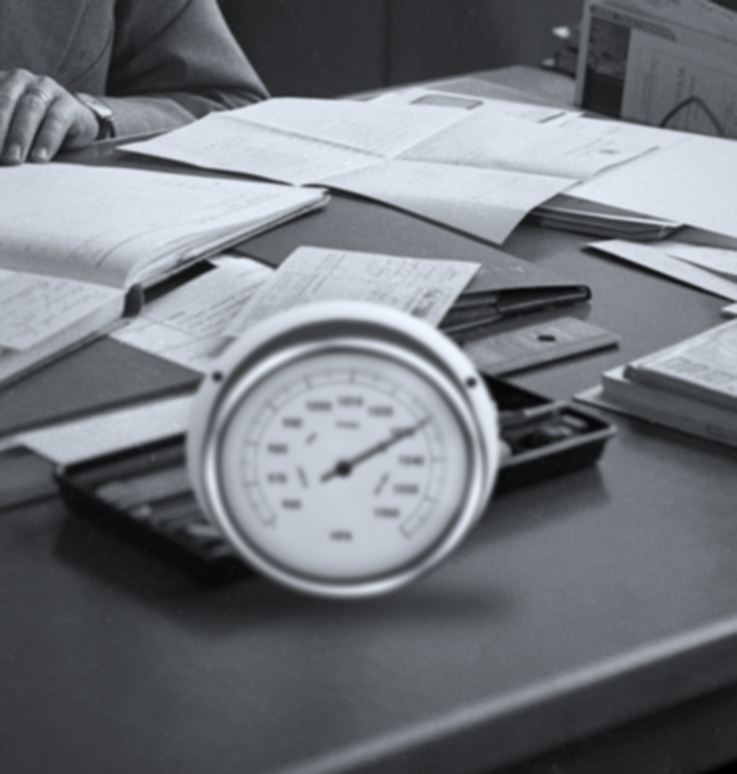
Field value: 1030; hPa
